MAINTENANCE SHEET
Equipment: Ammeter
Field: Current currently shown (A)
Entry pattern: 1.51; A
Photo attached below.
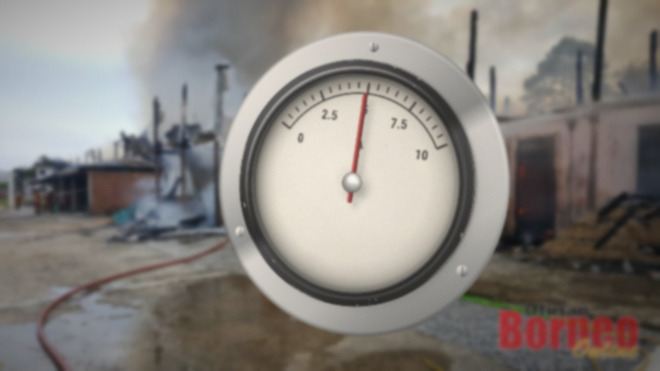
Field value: 5; A
